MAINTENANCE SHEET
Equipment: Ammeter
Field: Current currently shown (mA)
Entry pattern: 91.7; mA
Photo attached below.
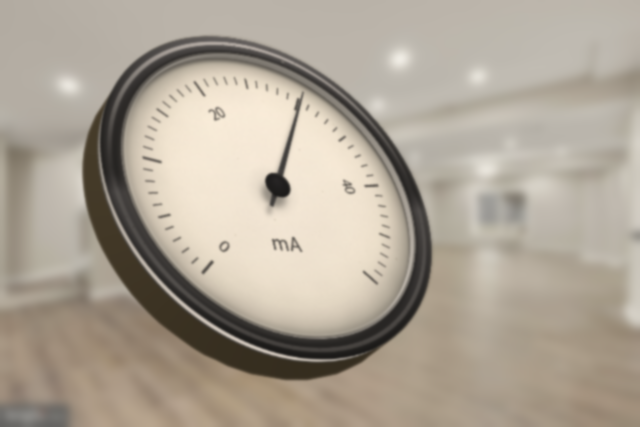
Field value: 30; mA
